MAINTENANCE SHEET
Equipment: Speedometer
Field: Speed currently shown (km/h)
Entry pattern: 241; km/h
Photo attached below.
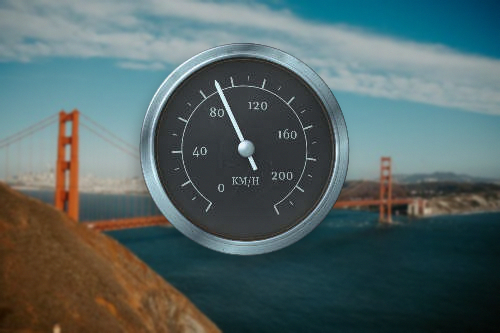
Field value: 90; km/h
